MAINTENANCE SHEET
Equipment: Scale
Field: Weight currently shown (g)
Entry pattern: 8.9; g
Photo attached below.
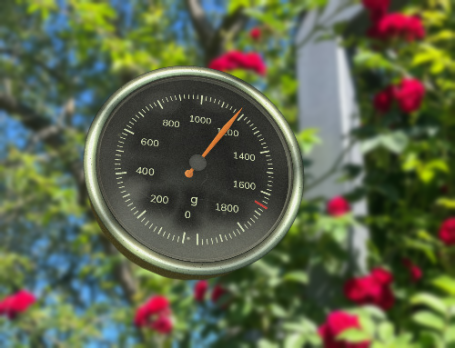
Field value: 1180; g
